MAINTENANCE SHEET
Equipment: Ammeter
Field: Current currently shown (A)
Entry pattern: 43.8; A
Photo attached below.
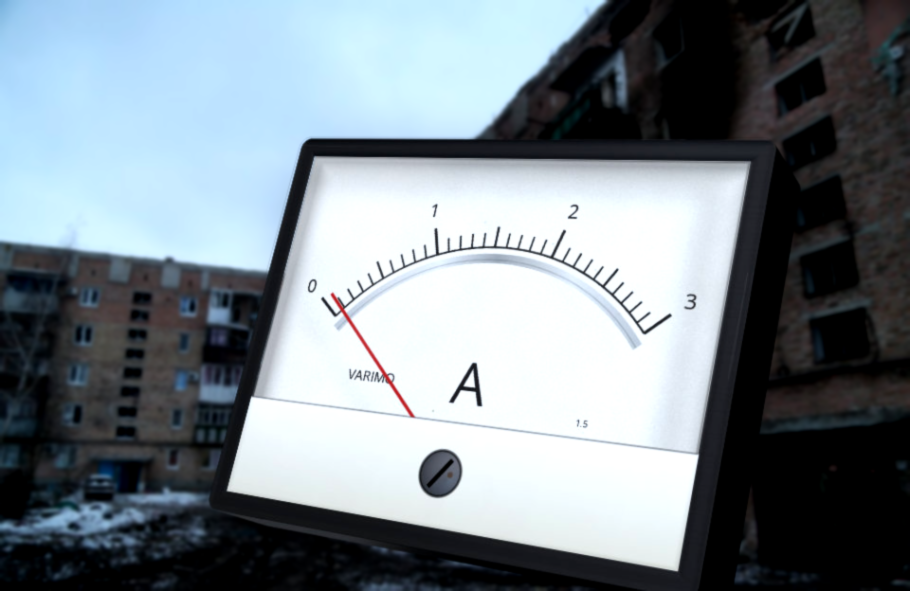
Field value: 0.1; A
